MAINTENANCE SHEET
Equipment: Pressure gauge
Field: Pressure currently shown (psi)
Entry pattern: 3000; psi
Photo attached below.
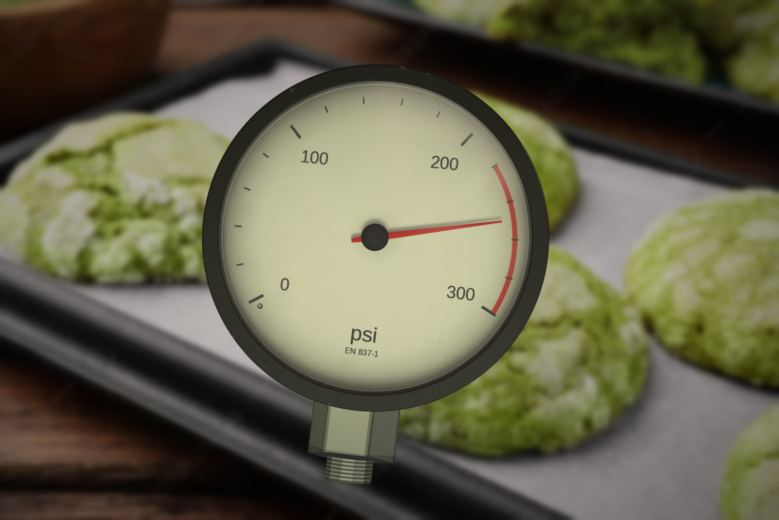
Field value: 250; psi
